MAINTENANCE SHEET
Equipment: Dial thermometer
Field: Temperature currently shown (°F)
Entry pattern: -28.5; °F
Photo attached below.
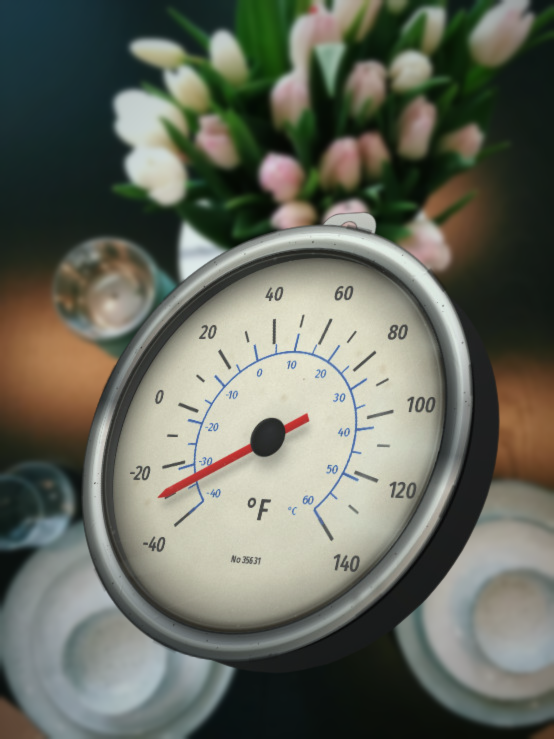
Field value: -30; °F
